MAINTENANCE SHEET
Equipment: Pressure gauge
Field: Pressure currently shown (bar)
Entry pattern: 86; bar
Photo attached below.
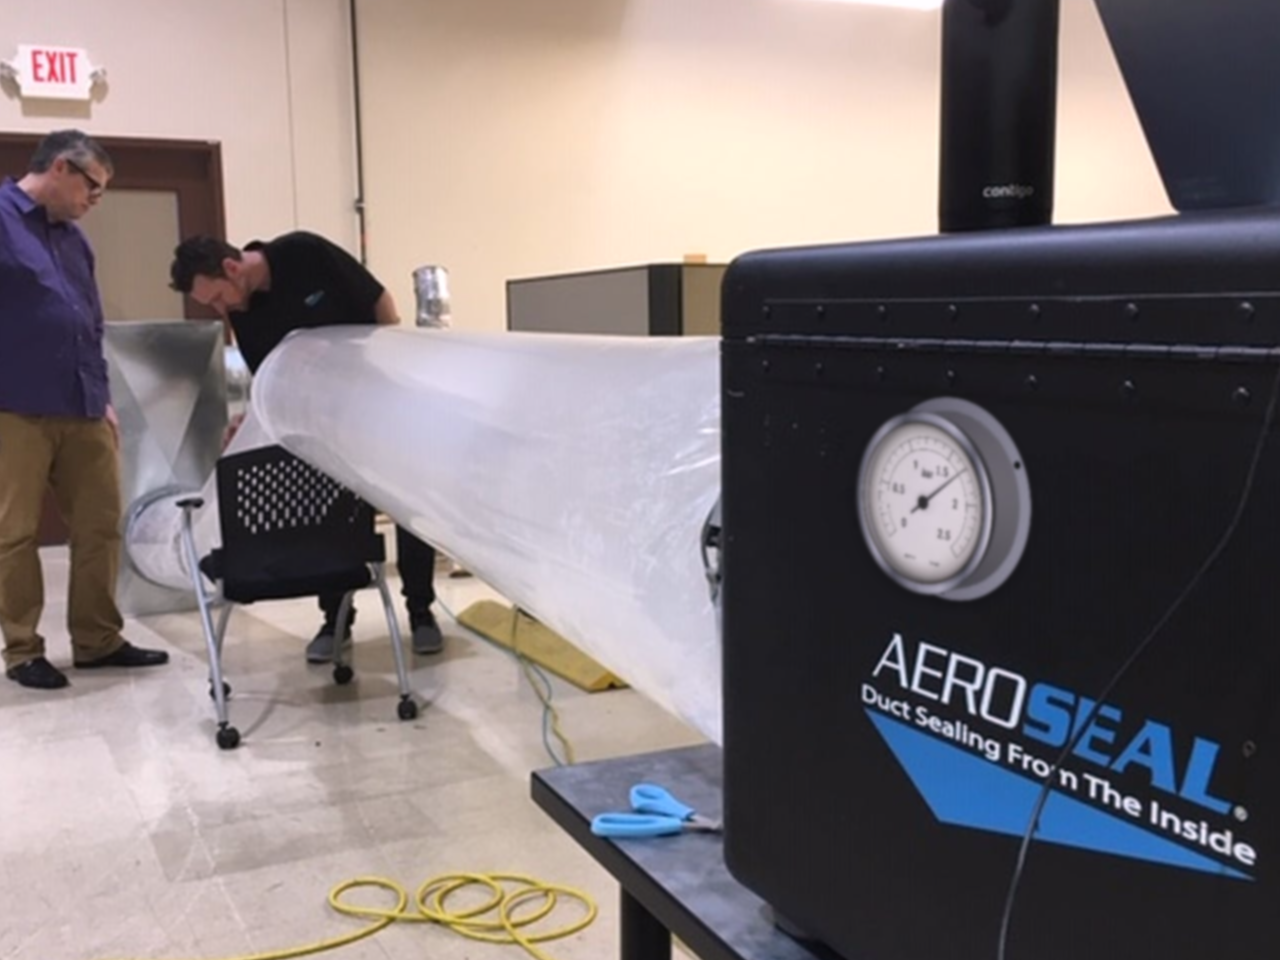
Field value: 1.7; bar
